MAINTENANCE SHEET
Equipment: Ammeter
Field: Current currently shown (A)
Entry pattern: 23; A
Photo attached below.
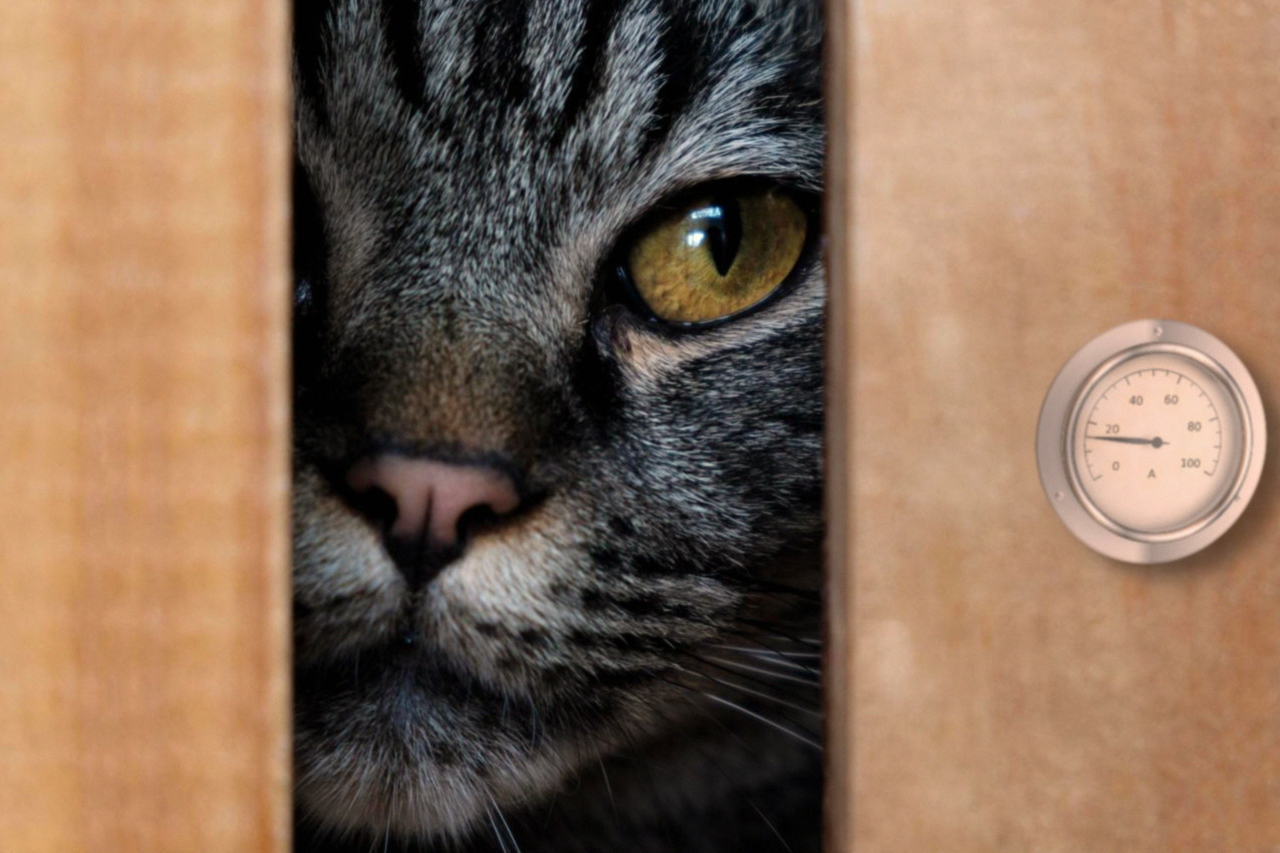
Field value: 15; A
